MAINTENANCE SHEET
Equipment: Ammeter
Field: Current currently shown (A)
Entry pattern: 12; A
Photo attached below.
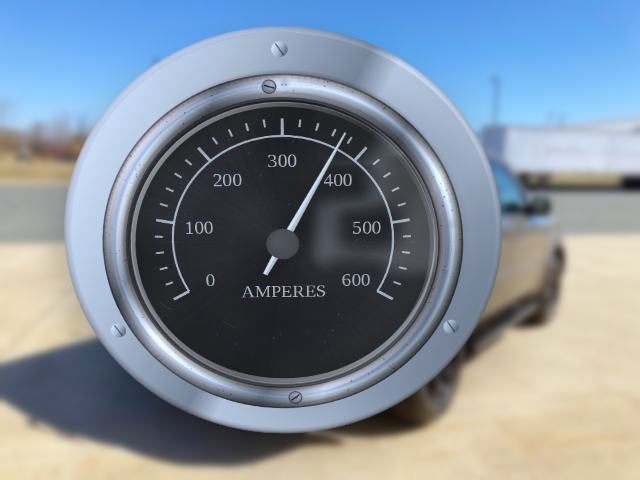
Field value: 370; A
